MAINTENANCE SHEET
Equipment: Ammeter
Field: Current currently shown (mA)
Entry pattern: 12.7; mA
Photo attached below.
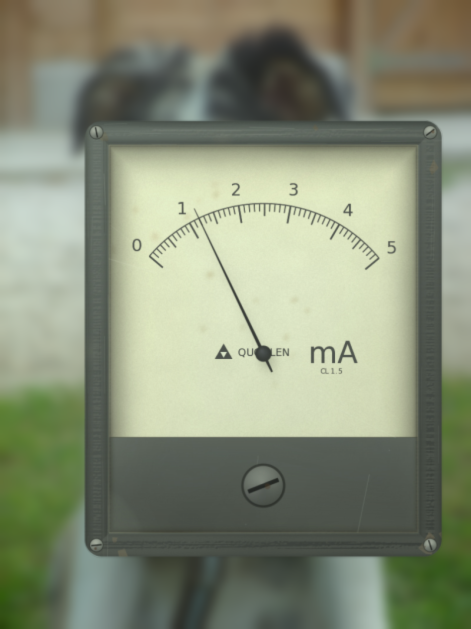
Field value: 1.2; mA
